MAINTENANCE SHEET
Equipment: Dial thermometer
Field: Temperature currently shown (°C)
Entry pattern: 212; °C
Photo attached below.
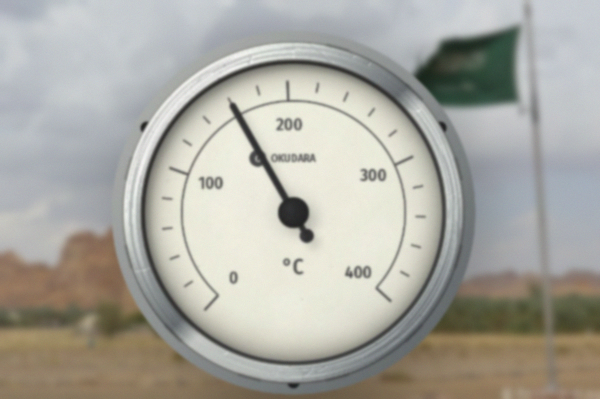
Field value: 160; °C
